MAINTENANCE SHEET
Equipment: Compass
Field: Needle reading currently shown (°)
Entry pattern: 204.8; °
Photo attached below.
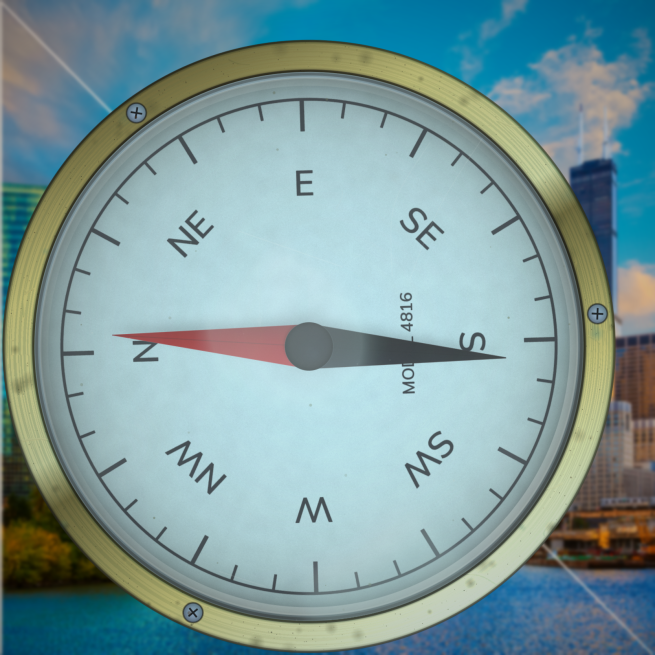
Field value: 5; °
